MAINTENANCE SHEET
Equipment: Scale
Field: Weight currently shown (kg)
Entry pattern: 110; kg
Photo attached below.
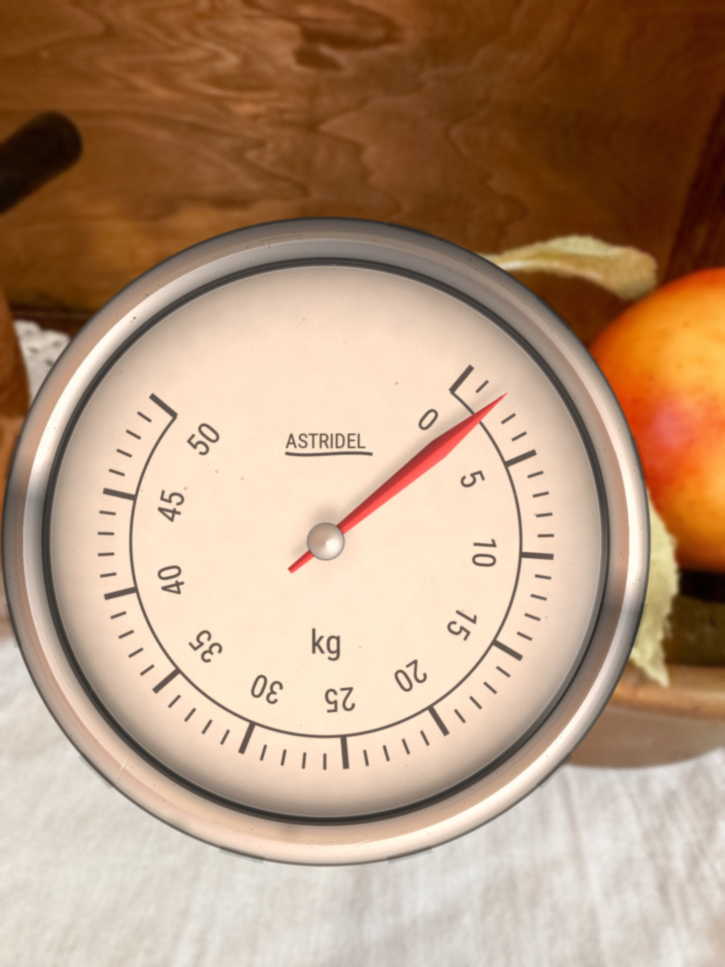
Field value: 2; kg
